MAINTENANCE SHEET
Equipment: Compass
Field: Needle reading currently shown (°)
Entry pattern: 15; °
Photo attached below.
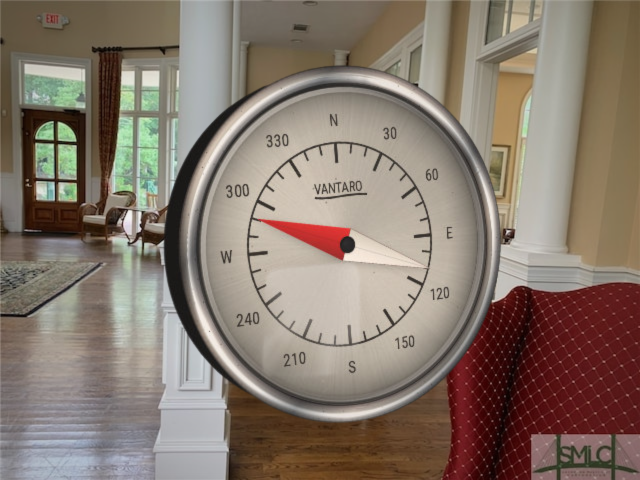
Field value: 290; °
